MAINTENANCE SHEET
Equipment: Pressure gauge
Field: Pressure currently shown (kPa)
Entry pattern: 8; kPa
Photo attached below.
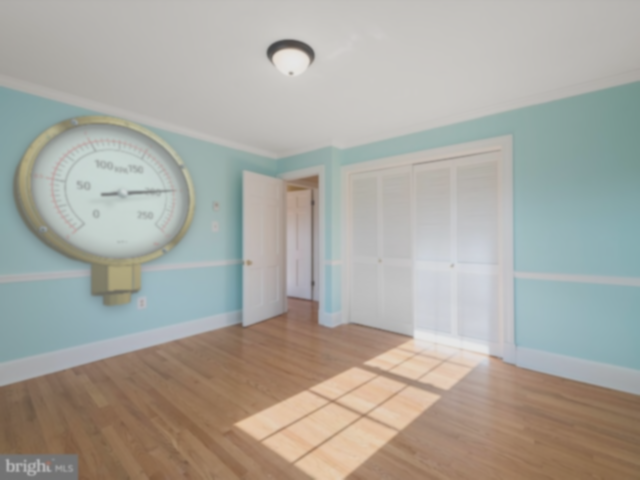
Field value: 200; kPa
